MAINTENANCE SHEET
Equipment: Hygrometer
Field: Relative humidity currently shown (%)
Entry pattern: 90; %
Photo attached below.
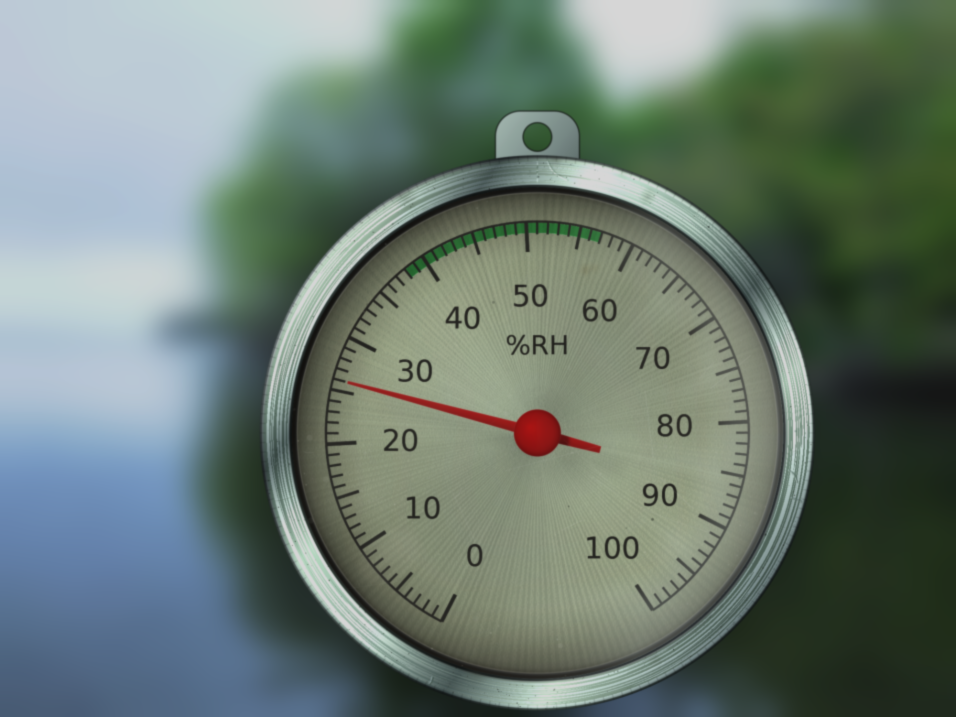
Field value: 26; %
